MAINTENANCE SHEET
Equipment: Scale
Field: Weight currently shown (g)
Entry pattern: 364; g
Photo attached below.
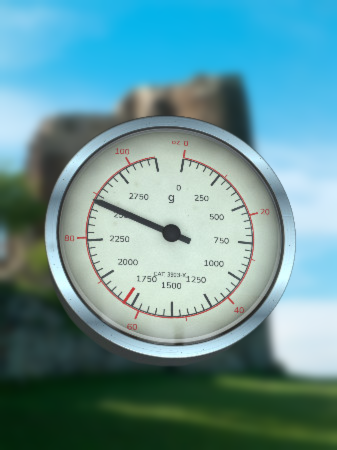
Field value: 2500; g
